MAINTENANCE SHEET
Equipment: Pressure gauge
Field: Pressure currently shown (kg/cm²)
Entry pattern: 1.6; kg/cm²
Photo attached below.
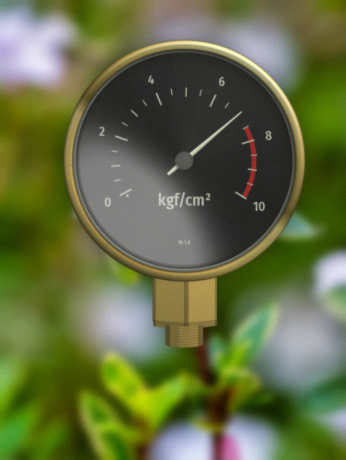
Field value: 7; kg/cm²
